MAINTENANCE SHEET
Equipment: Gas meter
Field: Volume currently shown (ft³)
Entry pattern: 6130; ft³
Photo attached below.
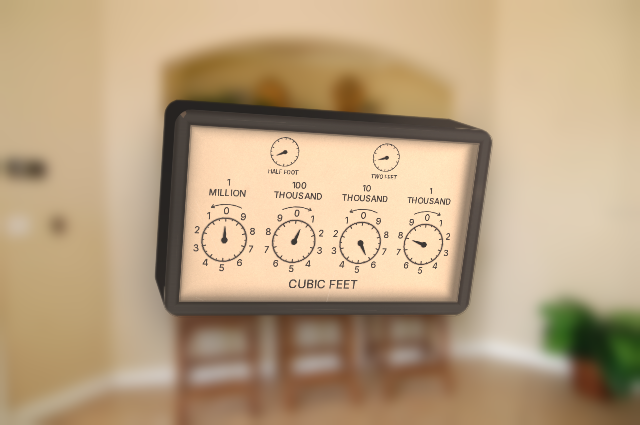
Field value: 5800; ft³
